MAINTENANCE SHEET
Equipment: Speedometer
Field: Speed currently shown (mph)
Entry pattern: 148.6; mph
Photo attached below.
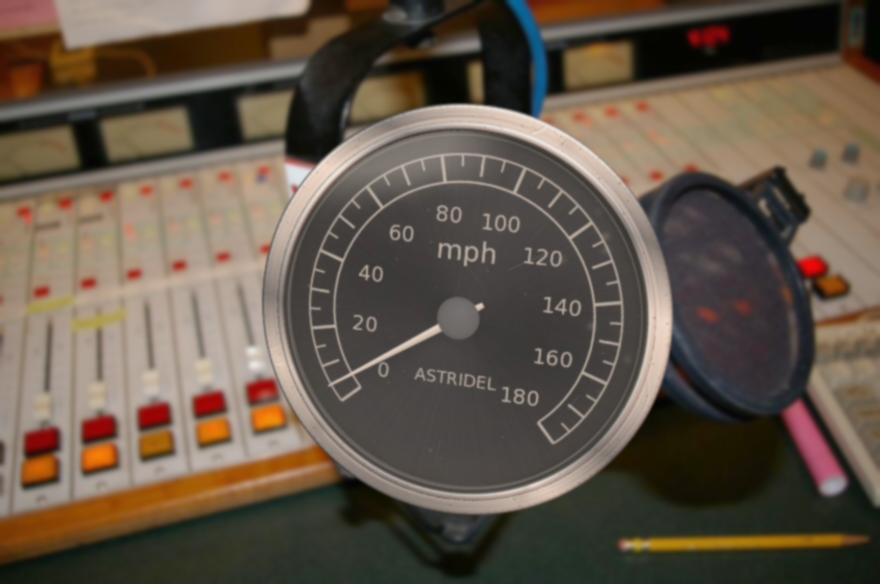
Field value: 5; mph
